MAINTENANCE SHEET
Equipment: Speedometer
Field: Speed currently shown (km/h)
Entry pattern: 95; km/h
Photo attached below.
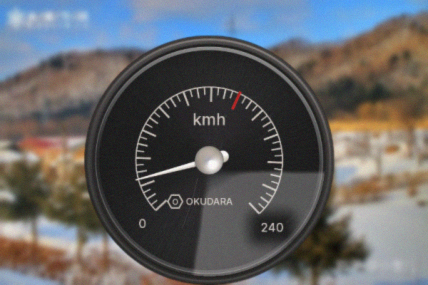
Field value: 25; km/h
